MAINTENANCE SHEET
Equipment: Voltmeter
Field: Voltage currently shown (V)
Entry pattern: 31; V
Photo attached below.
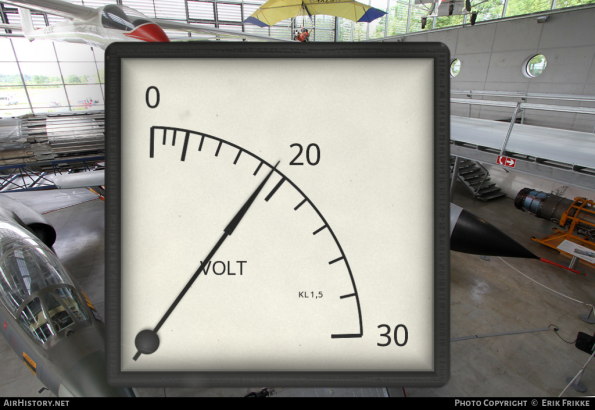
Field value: 19; V
